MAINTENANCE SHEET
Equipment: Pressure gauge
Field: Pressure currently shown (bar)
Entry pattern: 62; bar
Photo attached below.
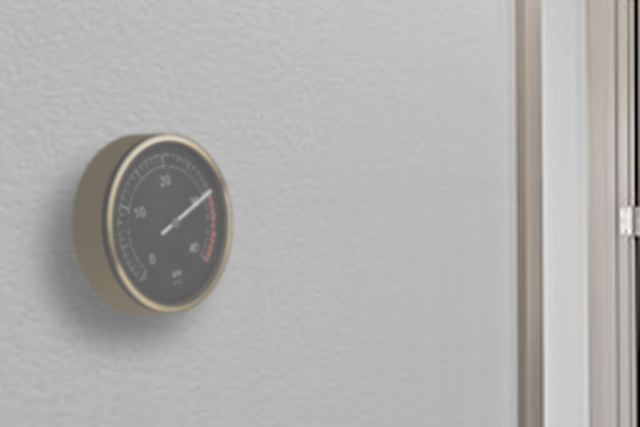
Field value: 30; bar
